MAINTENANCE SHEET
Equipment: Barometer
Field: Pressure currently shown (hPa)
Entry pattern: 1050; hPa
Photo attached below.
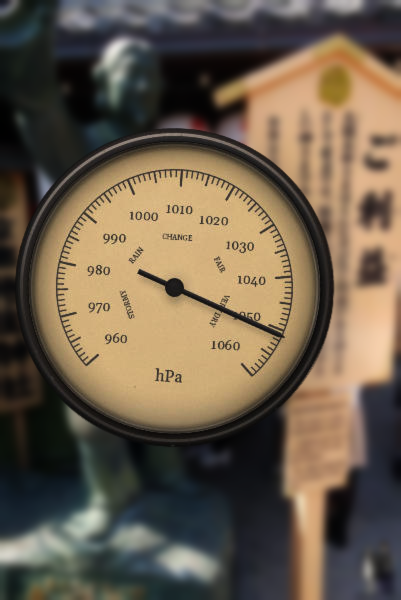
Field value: 1051; hPa
